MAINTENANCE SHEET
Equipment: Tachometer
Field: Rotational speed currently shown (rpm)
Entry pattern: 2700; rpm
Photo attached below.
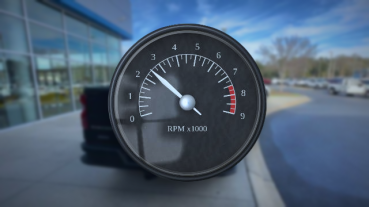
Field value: 2500; rpm
